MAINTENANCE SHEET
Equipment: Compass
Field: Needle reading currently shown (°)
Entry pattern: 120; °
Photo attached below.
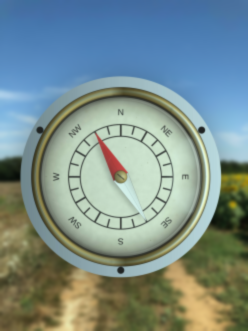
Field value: 330; °
